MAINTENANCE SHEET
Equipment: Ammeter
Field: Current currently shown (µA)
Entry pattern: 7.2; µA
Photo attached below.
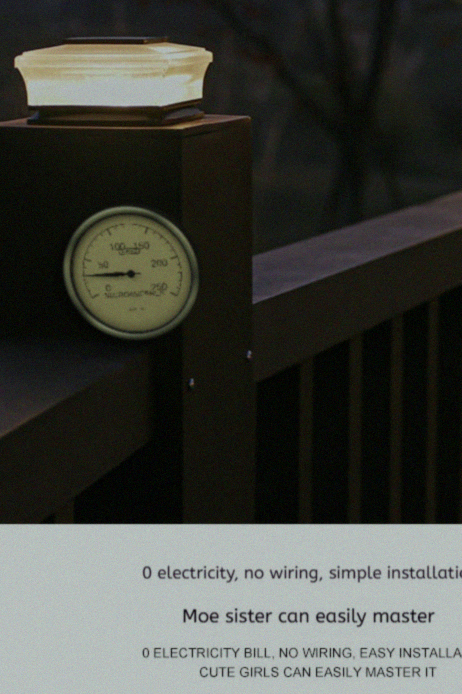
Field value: 30; µA
